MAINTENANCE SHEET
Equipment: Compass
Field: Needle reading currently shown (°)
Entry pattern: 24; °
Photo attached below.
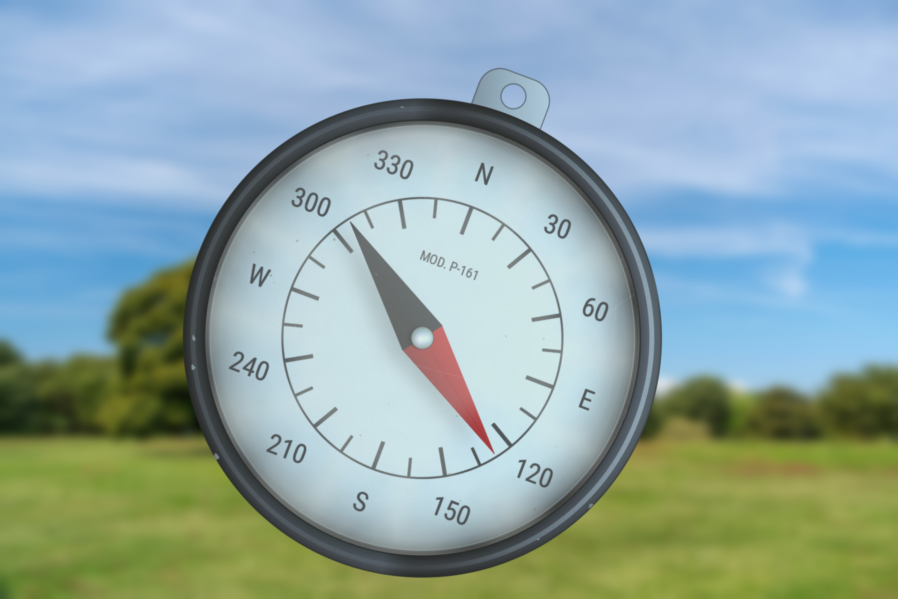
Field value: 127.5; °
